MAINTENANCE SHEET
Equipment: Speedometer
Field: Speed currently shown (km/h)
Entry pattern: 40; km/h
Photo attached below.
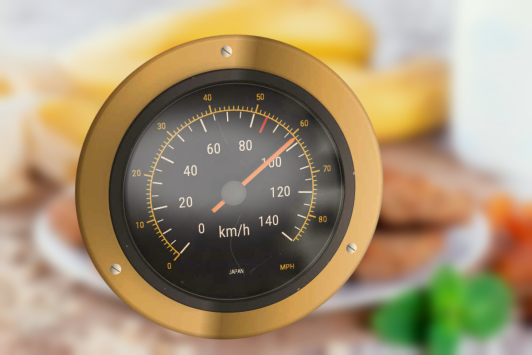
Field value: 97.5; km/h
